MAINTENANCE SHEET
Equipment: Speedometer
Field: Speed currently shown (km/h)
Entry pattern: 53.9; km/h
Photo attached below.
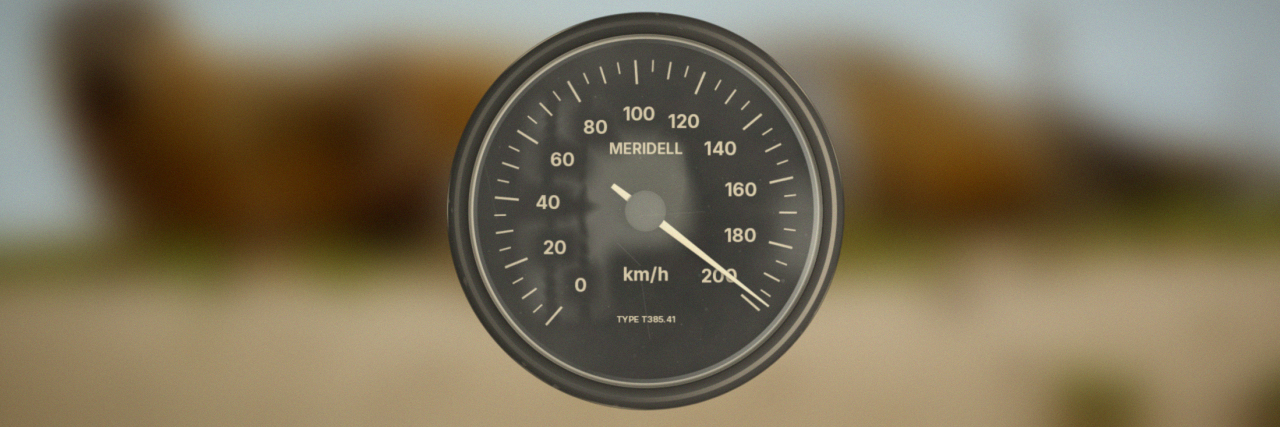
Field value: 197.5; km/h
